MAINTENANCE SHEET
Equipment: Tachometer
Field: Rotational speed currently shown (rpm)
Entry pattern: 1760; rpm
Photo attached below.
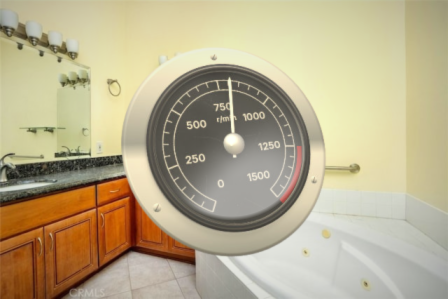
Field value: 800; rpm
